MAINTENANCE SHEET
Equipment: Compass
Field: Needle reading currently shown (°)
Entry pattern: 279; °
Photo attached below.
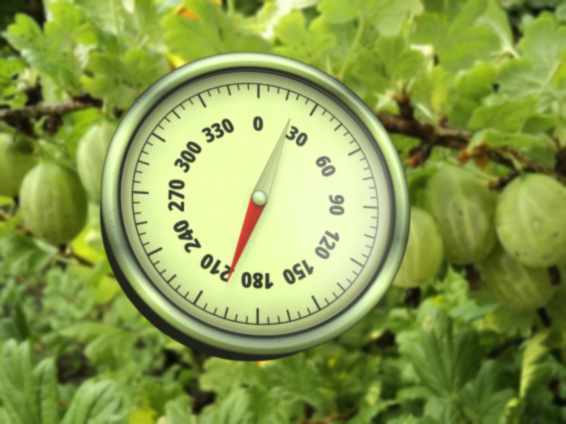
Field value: 200; °
